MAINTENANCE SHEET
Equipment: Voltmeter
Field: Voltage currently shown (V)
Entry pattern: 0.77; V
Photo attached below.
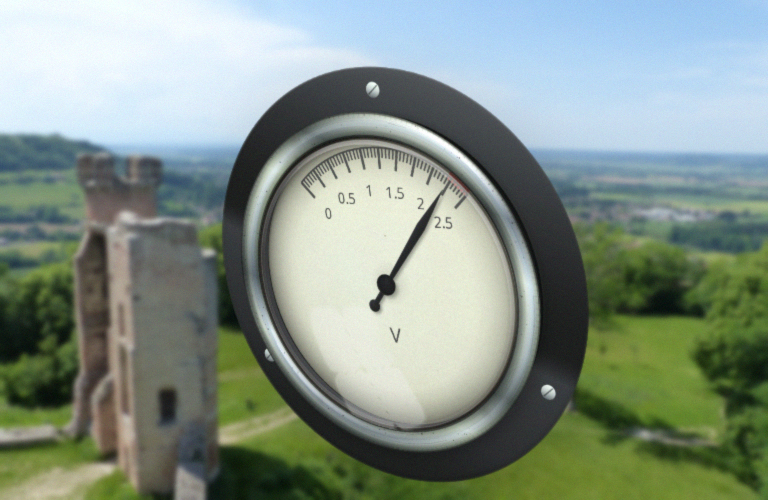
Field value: 2.25; V
